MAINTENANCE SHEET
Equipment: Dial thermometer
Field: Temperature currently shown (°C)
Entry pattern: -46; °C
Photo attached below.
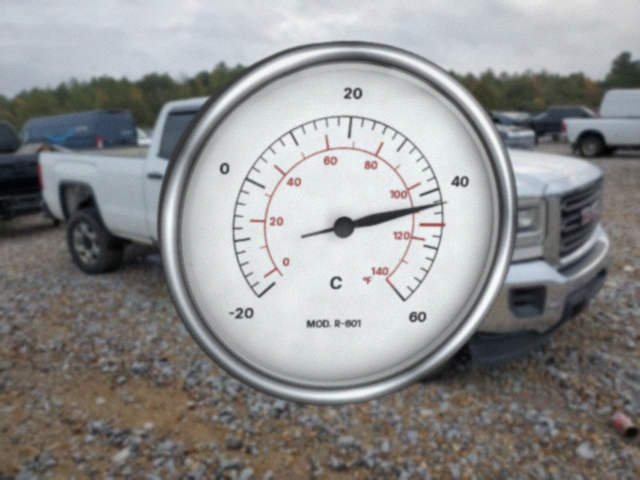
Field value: 42; °C
